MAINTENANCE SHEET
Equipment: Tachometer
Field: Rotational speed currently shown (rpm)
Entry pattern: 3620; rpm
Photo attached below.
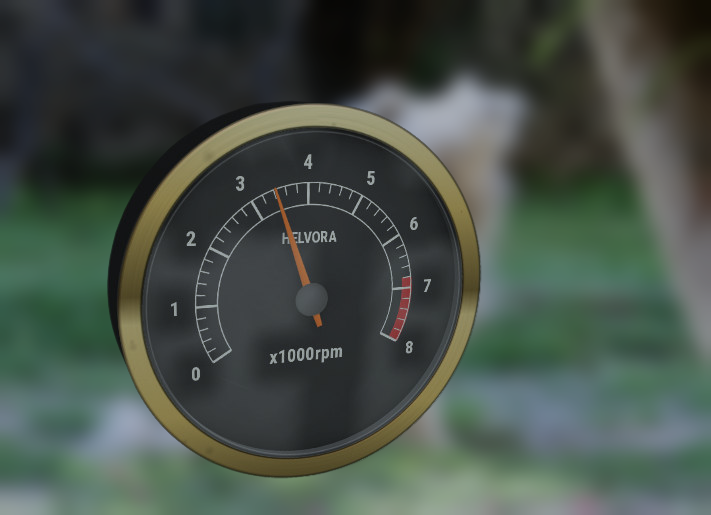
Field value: 3400; rpm
